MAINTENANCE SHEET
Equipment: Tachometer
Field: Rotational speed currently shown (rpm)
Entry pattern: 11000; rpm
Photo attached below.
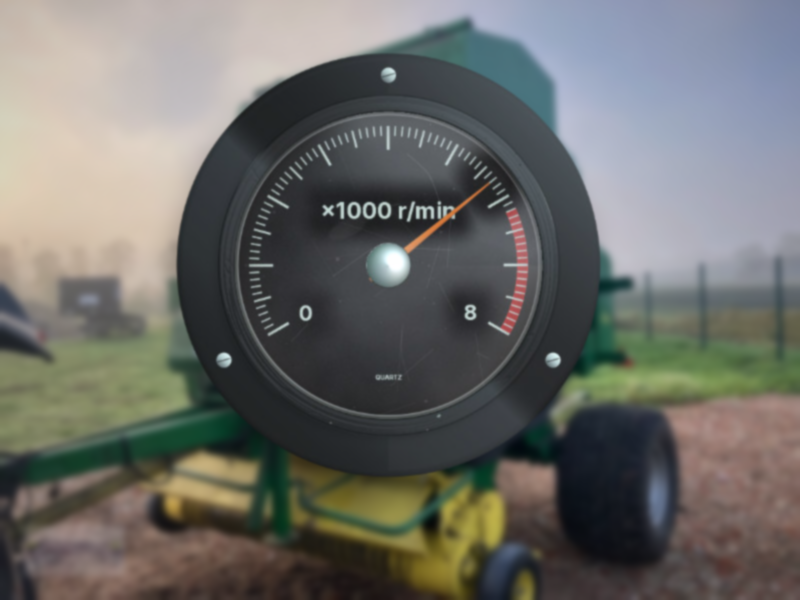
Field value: 5700; rpm
